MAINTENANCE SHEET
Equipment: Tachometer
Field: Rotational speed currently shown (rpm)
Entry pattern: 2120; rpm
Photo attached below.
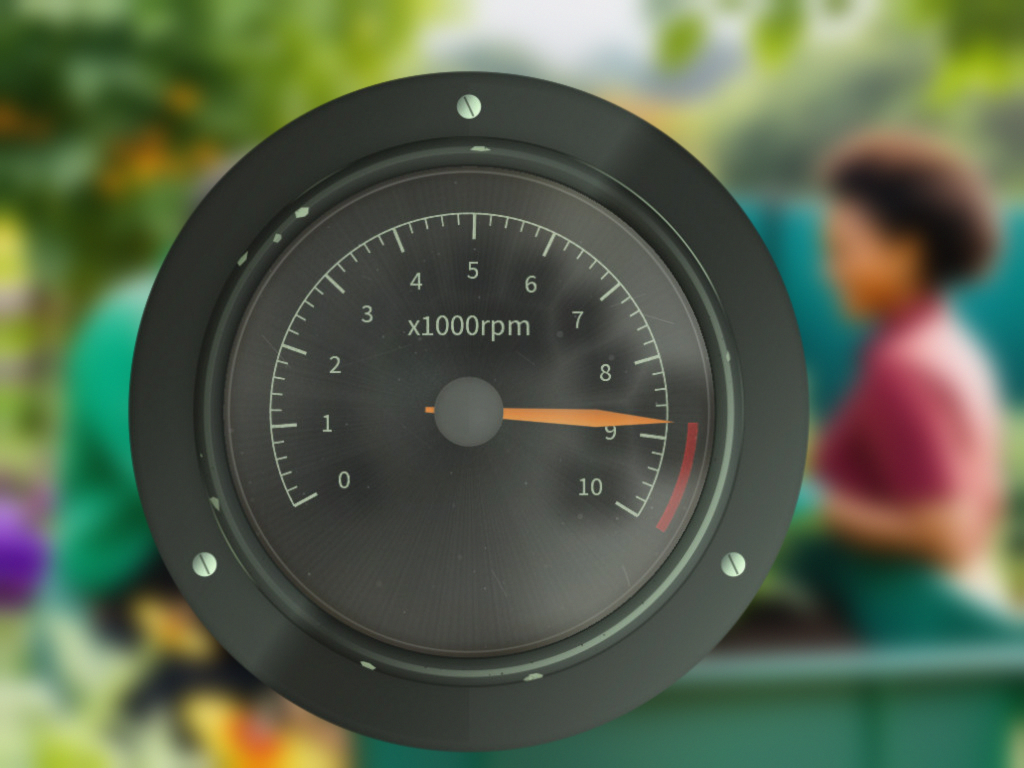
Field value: 8800; rpm
